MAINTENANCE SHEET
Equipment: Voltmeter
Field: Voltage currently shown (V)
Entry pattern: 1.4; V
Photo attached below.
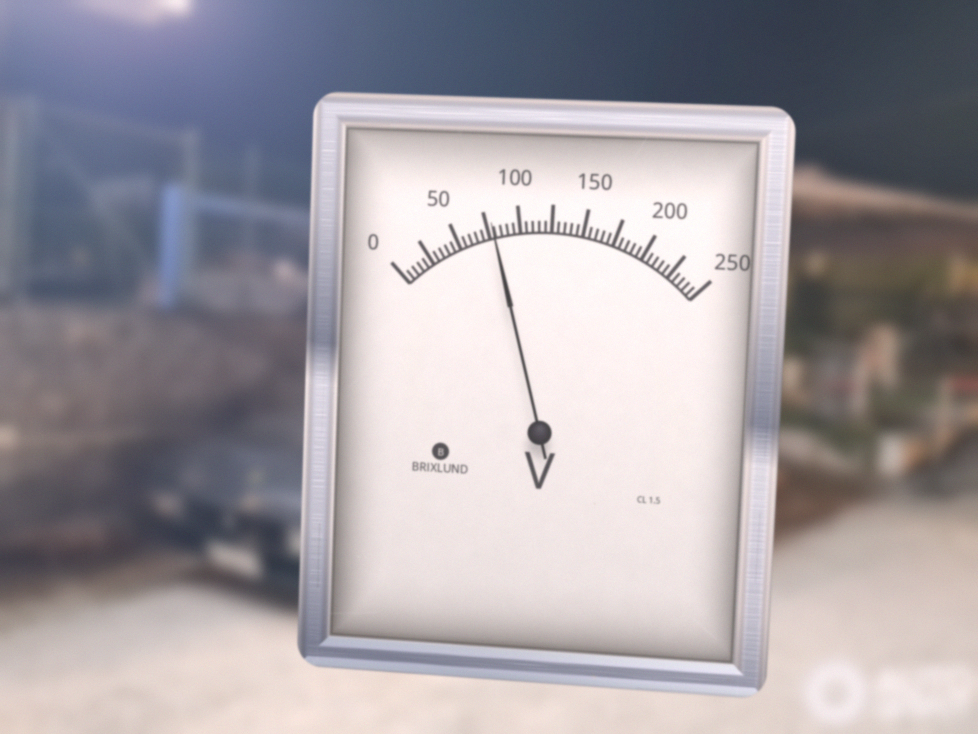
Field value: 80; V
